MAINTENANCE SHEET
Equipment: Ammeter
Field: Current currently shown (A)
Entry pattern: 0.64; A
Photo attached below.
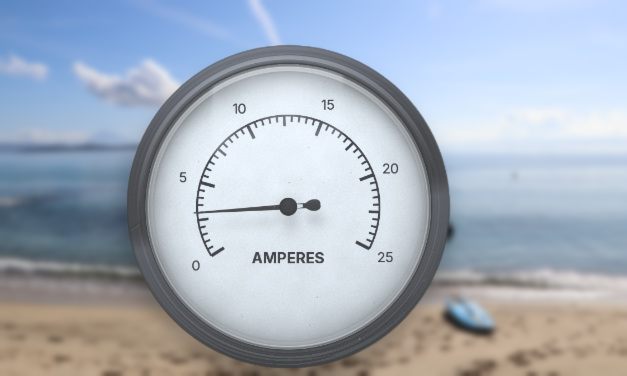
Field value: 3; A
